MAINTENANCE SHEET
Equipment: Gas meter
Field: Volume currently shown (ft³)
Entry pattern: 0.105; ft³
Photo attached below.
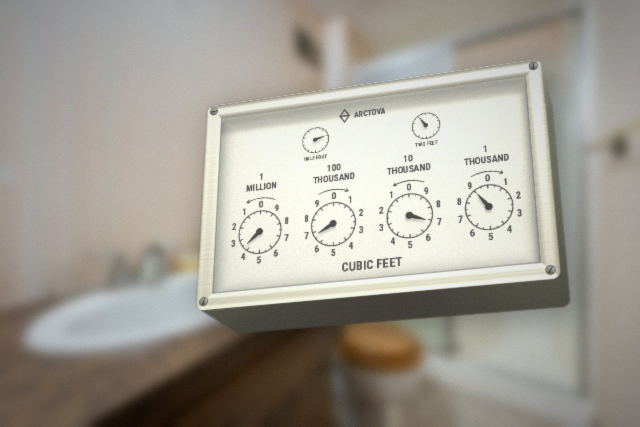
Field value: 366900; ft³
